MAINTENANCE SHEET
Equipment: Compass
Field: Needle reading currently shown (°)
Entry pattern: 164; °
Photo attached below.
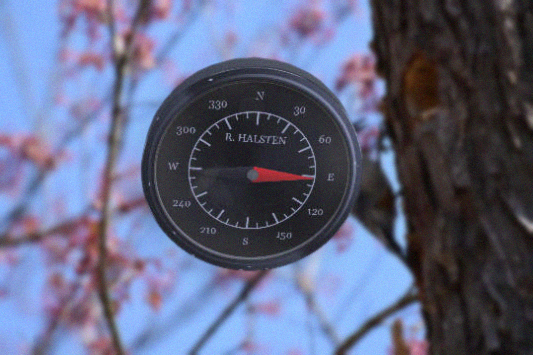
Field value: 90; °
